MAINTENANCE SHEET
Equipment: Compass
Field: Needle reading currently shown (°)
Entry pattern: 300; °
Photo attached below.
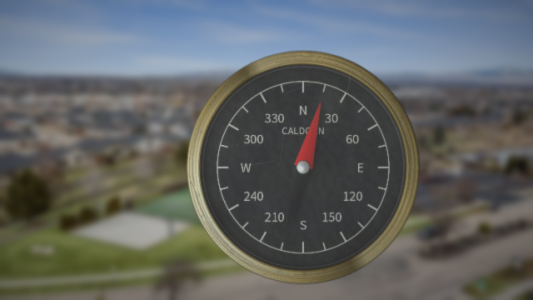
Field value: 15; °
